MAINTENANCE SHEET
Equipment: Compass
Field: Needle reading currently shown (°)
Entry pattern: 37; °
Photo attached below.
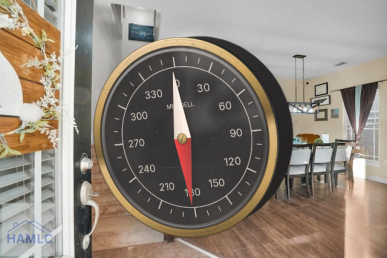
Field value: 180; °
